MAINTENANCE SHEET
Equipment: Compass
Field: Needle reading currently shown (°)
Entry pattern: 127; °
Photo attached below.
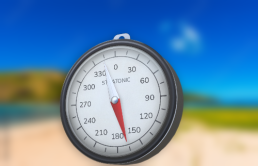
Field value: 165; °
